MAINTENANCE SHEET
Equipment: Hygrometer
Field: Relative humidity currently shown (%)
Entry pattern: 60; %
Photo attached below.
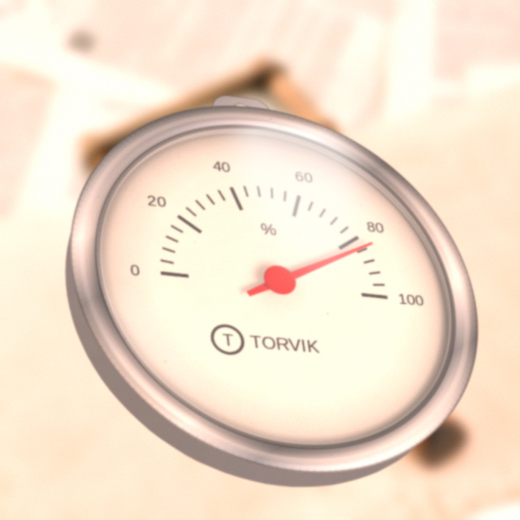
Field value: 84; %
